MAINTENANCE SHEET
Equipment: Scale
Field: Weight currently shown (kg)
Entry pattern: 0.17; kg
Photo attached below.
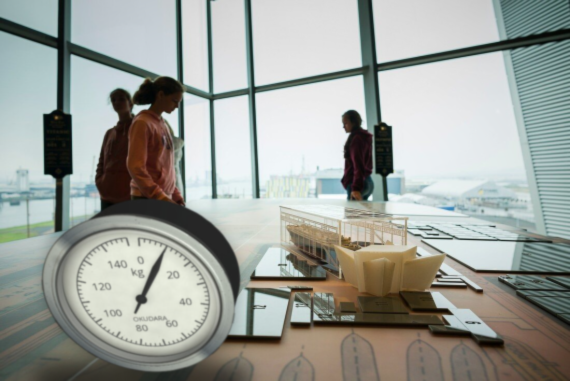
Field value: 10; kg
